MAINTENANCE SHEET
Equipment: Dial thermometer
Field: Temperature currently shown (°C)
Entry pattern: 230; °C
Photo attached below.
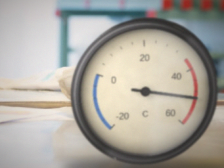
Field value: 50; °C
